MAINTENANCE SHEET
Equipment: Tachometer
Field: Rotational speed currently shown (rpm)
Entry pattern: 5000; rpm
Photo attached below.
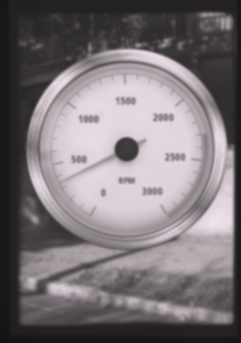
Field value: 350; rpm
